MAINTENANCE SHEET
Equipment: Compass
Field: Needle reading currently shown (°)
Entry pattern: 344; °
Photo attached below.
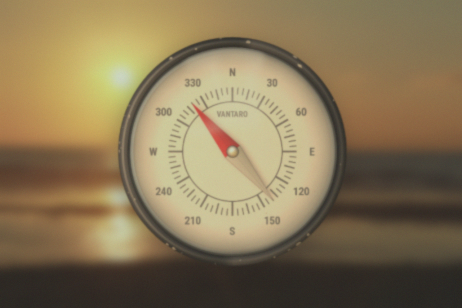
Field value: 320; °
